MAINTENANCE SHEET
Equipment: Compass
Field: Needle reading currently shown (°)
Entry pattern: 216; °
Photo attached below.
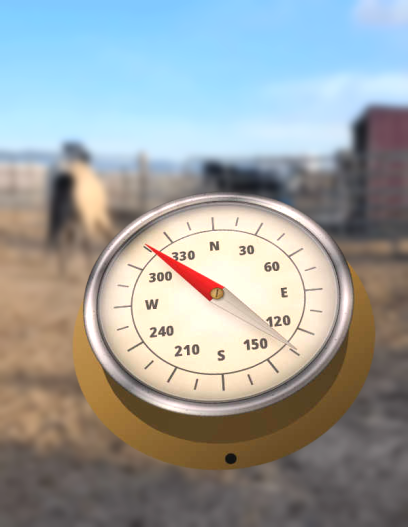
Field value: 315; °
